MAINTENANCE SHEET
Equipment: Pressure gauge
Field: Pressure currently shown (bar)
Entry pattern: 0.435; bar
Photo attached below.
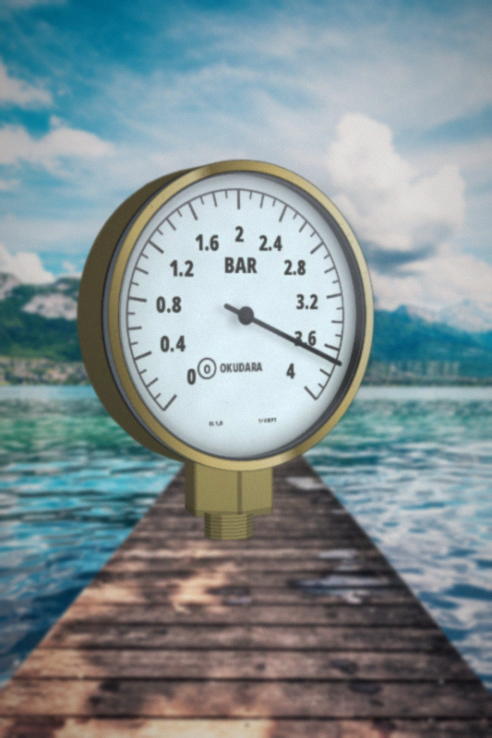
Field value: 3.7; bar
